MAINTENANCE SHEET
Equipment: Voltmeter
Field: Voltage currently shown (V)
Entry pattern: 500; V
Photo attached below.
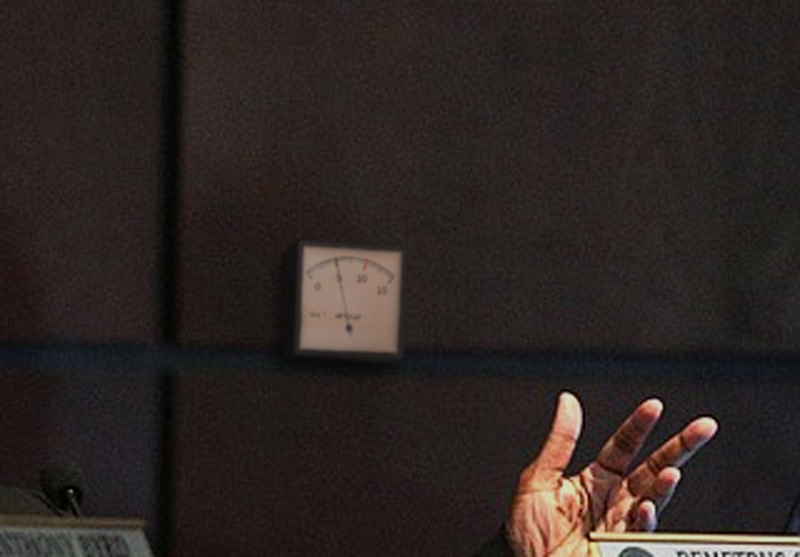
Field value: 5; V
